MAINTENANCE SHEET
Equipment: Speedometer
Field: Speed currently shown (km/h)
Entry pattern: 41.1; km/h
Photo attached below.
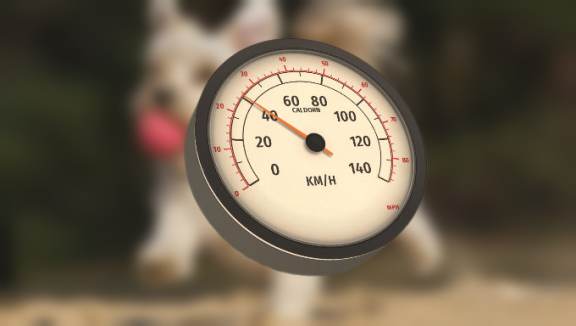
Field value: 40; km/h
